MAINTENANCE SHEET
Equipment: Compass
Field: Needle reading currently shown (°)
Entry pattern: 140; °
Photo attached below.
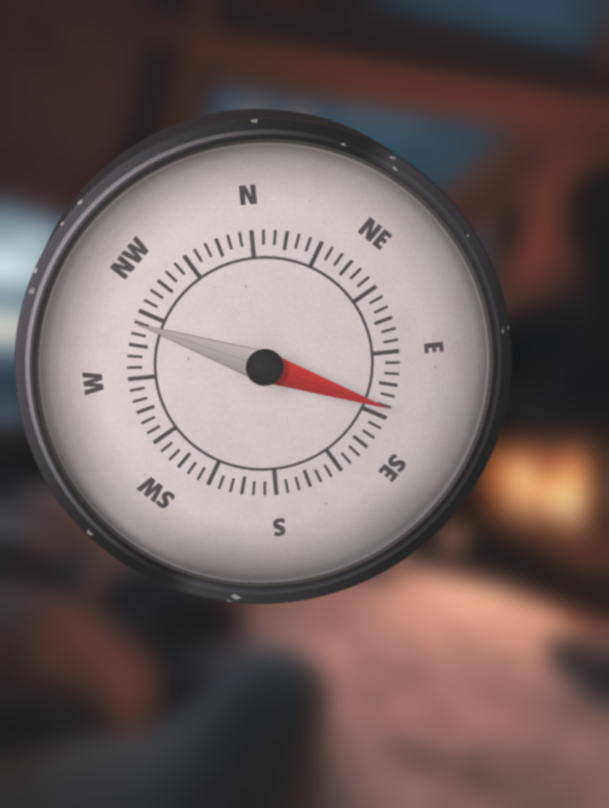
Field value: 115; °
